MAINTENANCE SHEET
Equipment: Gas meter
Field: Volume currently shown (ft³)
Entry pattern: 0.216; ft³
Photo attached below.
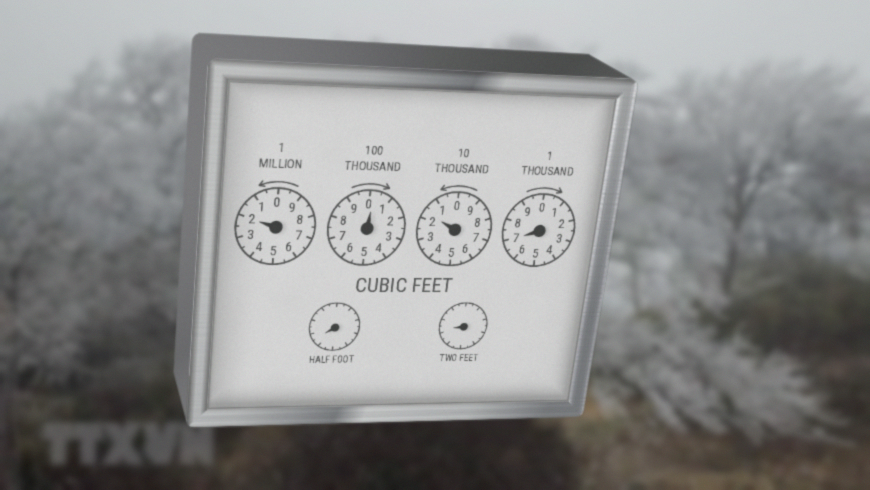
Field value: 201700; ft³
